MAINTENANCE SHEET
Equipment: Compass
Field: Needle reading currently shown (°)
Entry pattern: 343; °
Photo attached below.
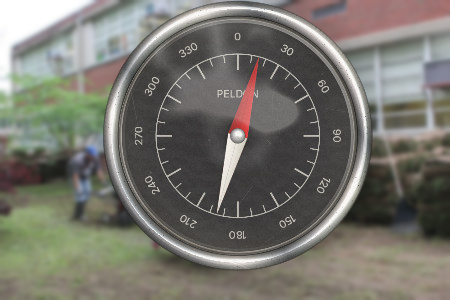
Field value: 15; °
